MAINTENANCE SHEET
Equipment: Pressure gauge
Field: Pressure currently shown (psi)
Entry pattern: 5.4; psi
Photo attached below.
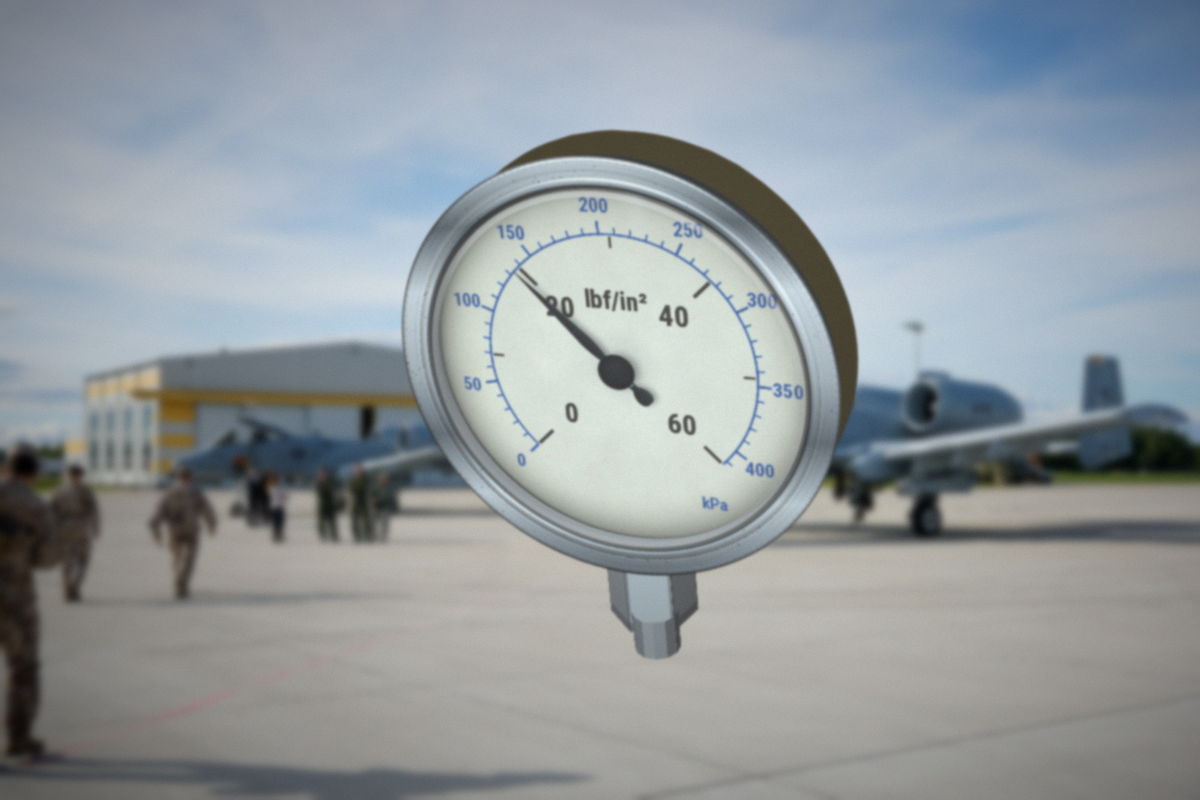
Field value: 20; psi
